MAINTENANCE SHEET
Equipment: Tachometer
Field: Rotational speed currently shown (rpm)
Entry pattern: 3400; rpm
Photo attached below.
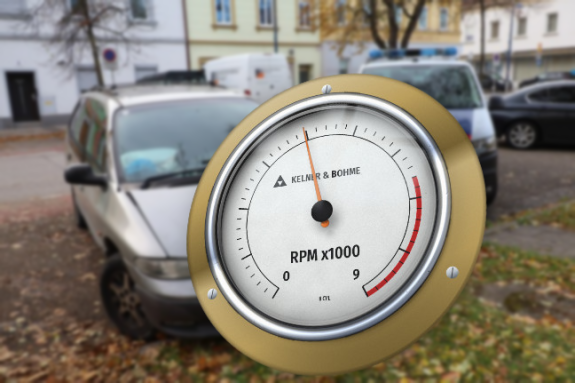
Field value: 4000; rpm
